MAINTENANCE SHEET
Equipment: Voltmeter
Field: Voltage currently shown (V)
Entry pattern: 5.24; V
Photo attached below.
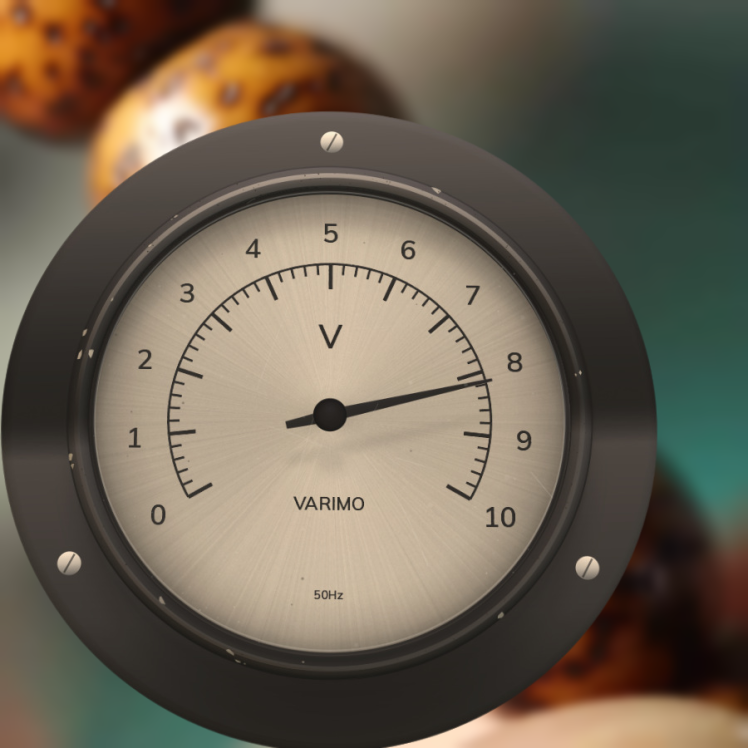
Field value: 8.2; V
